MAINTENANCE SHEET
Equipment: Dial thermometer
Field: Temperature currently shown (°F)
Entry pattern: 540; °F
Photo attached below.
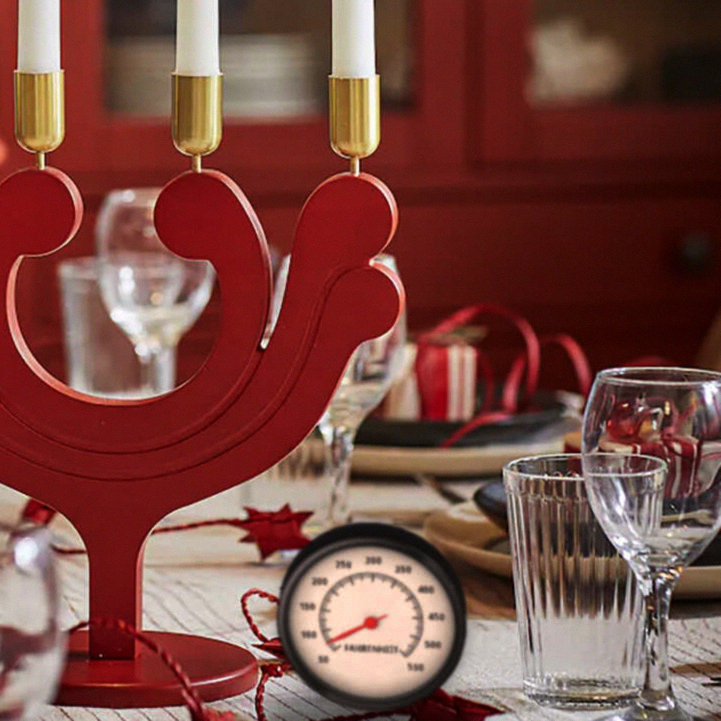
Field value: 75; °F
